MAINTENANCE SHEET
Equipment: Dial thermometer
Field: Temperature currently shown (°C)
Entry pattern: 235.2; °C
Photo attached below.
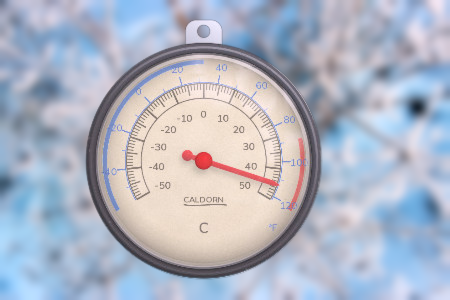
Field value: 45; °C
